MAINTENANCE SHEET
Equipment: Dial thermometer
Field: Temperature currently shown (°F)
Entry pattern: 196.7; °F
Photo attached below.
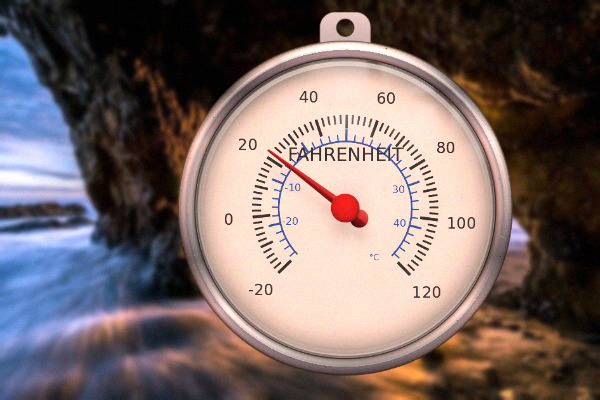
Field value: 22; °F
